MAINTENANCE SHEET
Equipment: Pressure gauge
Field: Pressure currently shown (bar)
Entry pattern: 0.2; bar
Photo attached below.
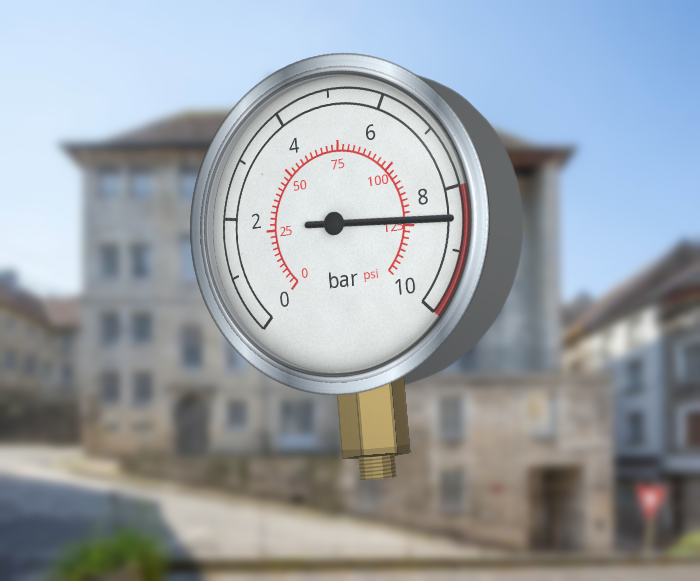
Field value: 8.5; bar
